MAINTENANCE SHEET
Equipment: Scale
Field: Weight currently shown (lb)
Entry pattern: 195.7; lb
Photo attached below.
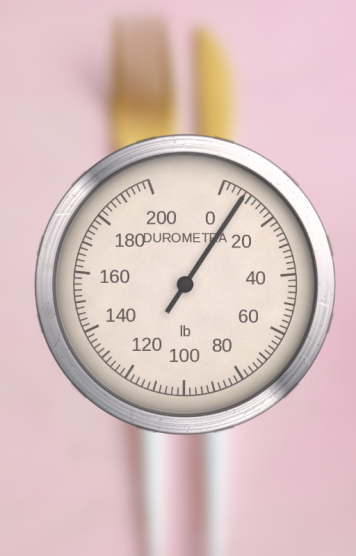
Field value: 8; lb
